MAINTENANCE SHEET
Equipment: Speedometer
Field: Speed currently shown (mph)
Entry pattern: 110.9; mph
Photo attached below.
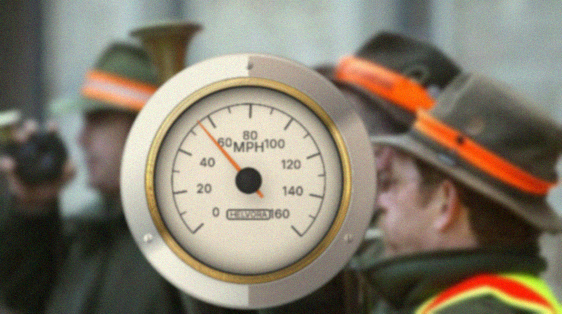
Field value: 55; mph
